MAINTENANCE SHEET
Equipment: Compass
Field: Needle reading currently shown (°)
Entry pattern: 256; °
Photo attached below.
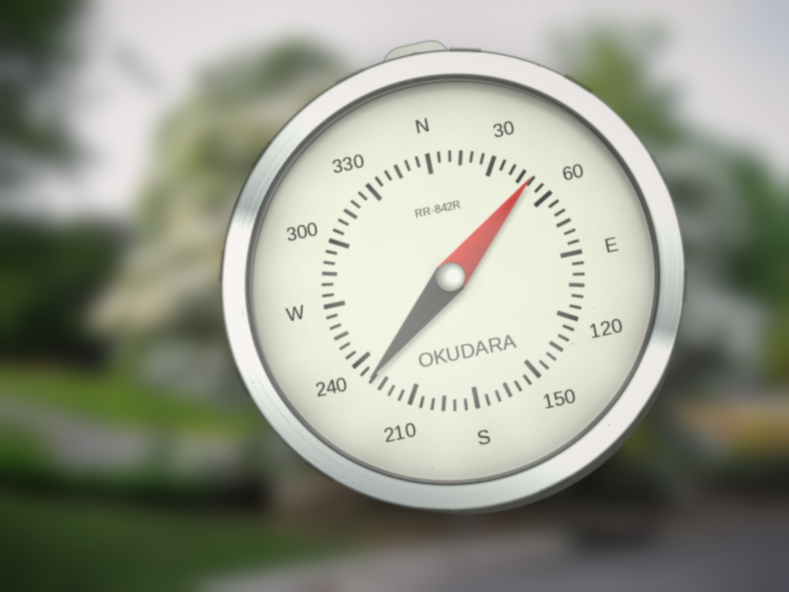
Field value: 50; °
